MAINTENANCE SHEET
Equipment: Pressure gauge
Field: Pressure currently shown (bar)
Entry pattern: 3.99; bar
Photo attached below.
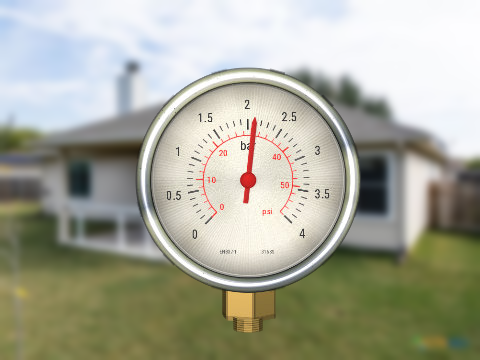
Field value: 2.1; bar
